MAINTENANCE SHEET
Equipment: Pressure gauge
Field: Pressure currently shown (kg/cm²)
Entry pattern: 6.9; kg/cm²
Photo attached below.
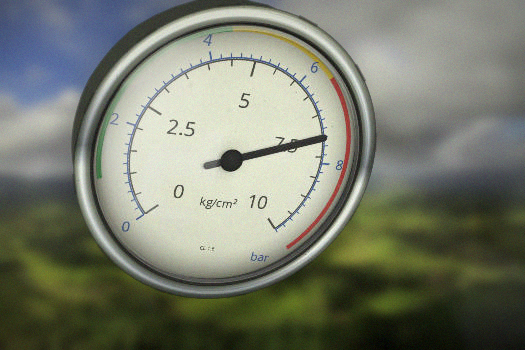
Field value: 7.5; kg/cm²
